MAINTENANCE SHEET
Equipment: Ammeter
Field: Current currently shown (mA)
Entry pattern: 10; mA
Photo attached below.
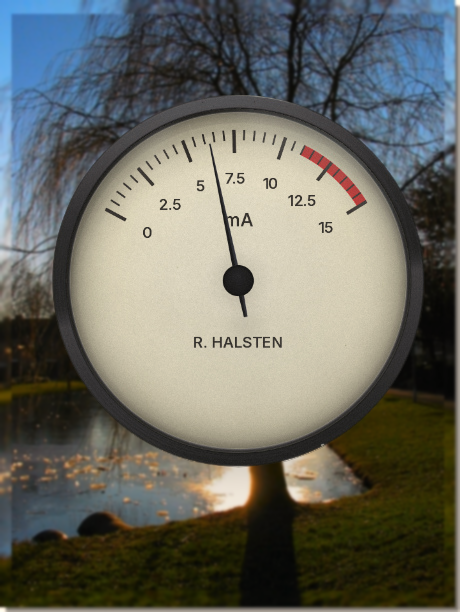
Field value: 6.25; mA
